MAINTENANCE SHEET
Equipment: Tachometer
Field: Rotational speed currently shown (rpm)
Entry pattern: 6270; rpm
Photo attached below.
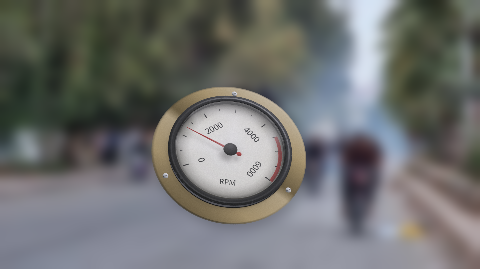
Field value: 1250; rpm
